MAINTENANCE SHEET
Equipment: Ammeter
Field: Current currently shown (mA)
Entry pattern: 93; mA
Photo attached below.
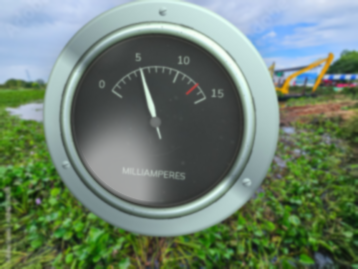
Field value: 5; mA
